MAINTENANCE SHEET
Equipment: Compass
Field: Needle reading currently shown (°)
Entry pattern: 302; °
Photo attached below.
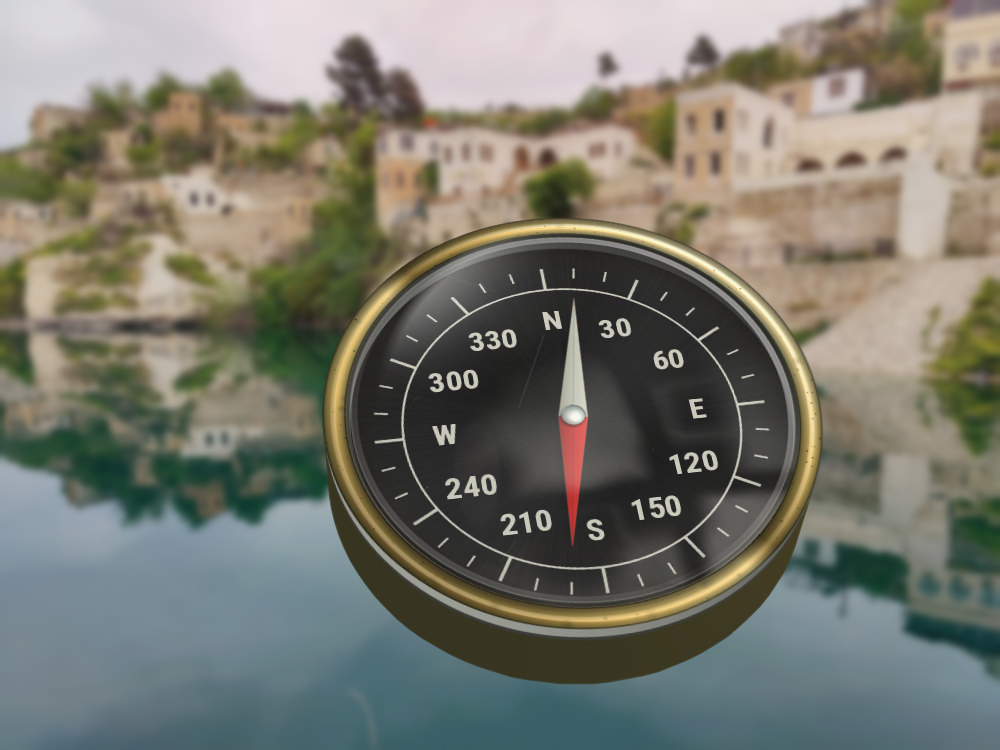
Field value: 190; °
